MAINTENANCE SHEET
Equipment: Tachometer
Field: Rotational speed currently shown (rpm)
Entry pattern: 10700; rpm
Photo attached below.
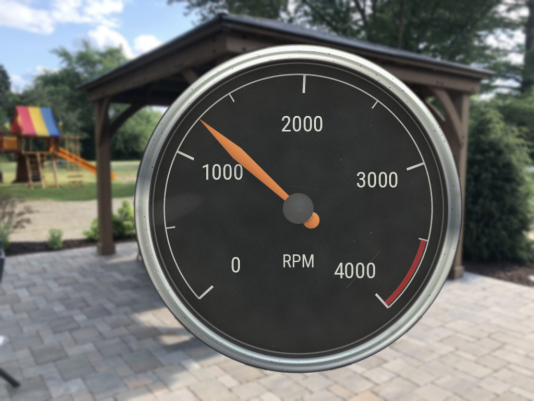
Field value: 1250; rpm
